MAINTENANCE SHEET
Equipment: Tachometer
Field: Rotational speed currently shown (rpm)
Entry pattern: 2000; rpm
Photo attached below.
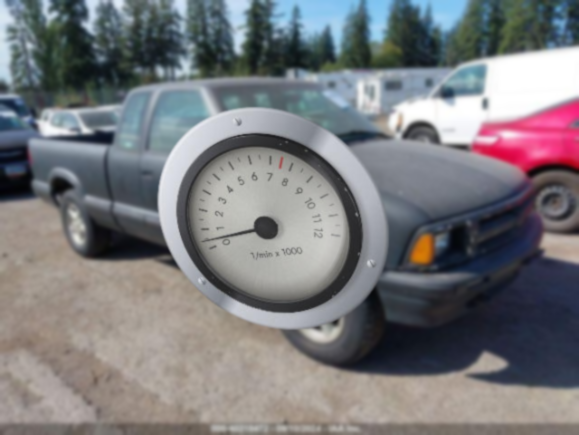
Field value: 500; rpm
